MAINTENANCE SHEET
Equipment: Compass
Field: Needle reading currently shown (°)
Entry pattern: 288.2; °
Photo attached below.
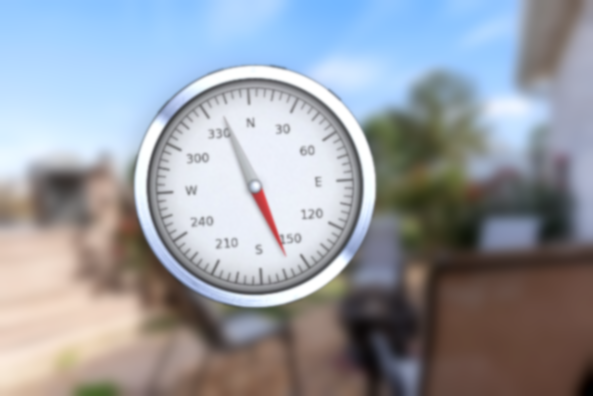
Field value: 160; °
